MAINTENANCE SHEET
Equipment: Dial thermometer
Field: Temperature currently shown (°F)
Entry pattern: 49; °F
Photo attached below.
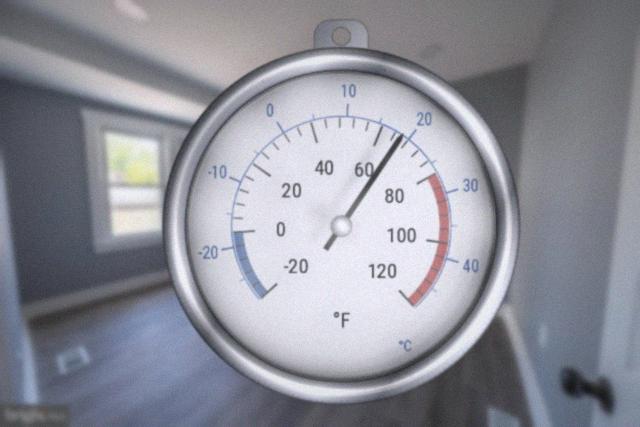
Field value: 66; °F
